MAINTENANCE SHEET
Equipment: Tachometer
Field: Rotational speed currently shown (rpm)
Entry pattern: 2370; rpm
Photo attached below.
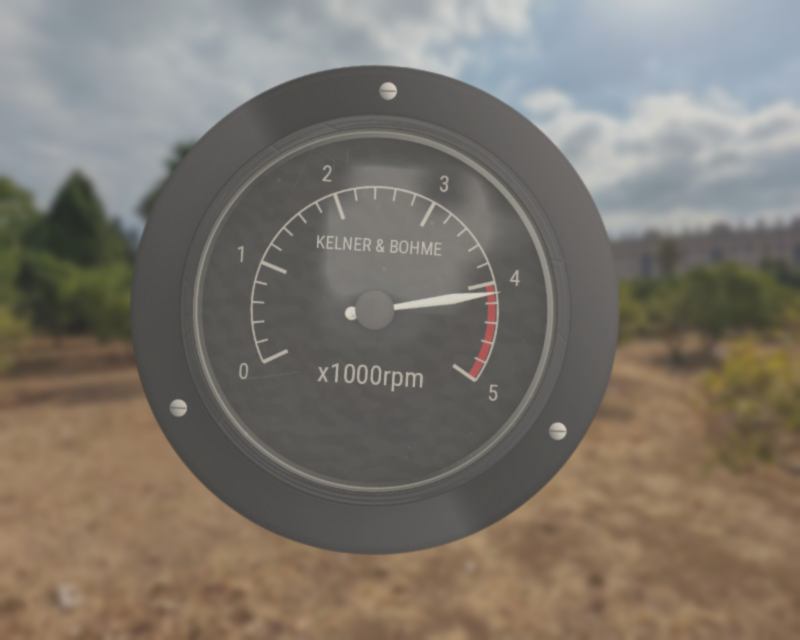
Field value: 4100; rpm
